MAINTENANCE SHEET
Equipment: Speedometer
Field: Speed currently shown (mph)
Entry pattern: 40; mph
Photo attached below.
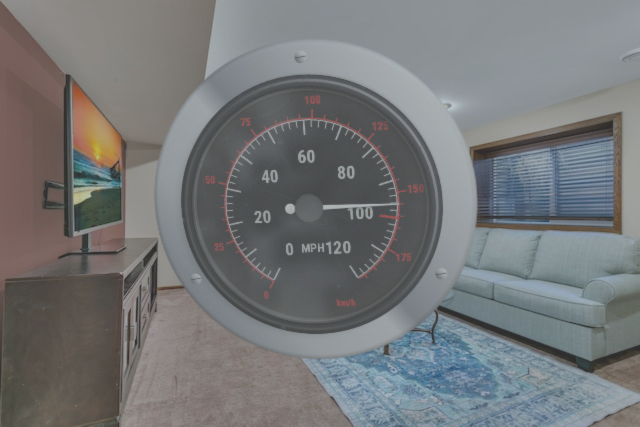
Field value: 96; mph
